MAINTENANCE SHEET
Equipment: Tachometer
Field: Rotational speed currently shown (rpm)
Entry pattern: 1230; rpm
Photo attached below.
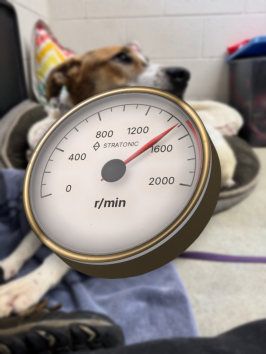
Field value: 1500; rpm
